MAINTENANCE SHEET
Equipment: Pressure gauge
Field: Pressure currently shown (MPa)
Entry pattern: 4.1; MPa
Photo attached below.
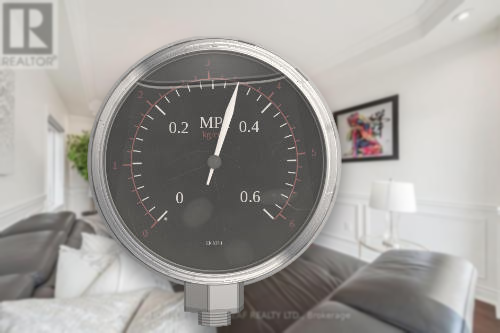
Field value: 0.34; MPa
